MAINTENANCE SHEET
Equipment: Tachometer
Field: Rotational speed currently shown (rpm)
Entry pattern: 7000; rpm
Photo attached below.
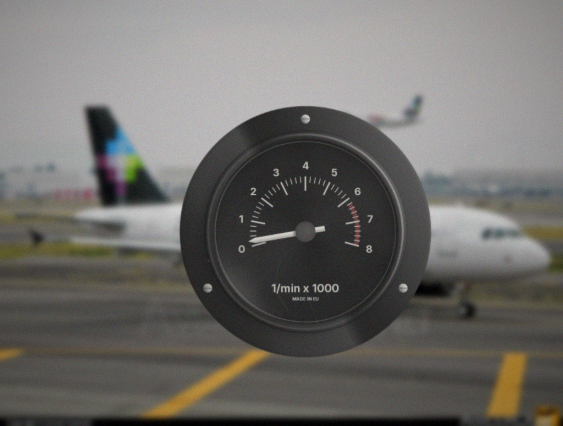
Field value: 200; rpm
